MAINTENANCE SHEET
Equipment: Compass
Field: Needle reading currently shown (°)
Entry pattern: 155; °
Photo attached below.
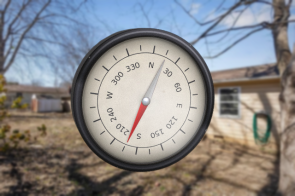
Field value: 195; °
